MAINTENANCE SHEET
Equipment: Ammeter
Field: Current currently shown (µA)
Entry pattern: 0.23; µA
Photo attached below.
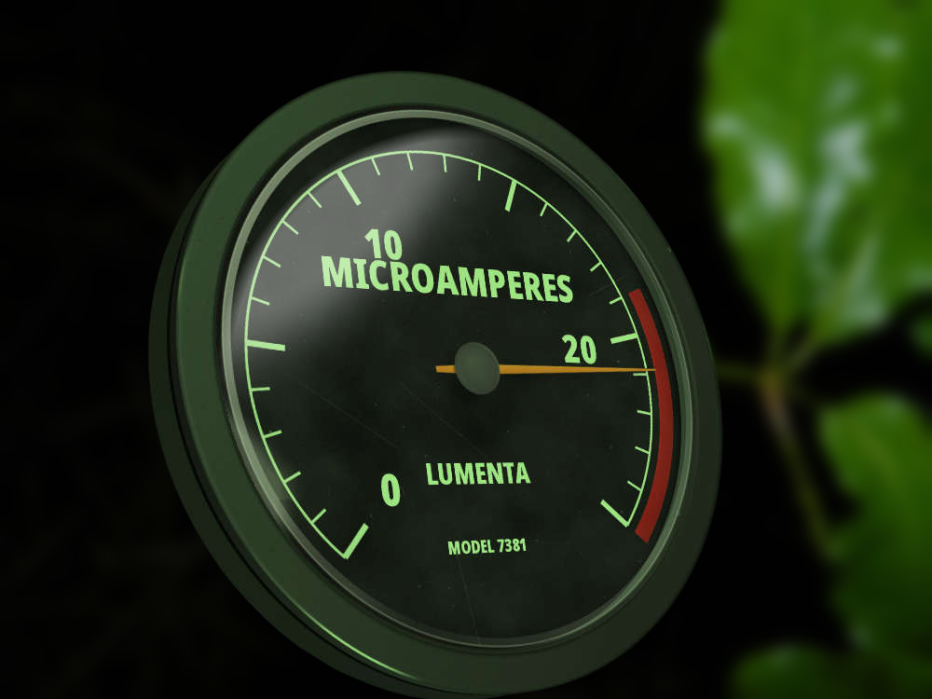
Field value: 21; µA
